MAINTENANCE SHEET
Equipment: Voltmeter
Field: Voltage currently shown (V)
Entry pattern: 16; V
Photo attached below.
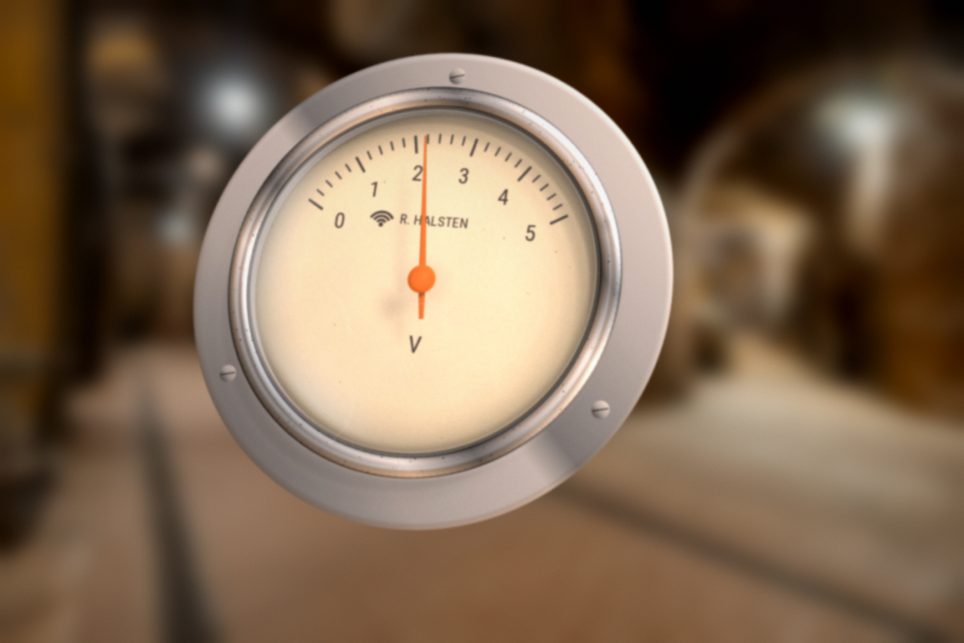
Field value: 2.2; V
